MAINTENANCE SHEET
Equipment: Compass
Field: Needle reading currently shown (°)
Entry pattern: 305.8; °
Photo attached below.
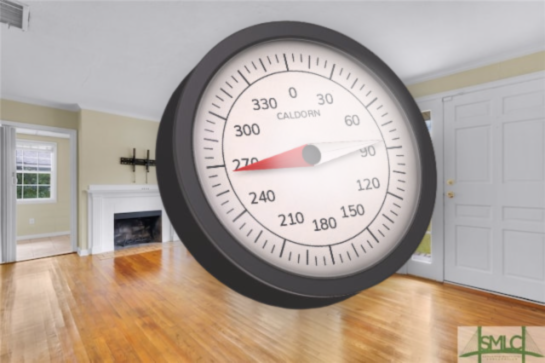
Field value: 265; °
